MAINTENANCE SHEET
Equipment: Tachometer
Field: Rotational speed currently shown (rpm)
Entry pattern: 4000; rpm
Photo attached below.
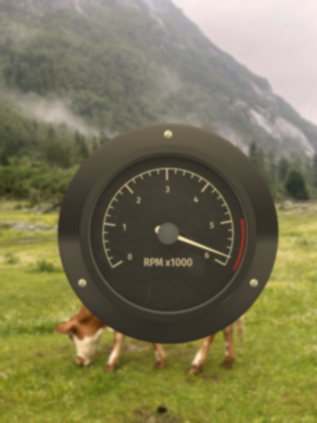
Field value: 5800; rpm
